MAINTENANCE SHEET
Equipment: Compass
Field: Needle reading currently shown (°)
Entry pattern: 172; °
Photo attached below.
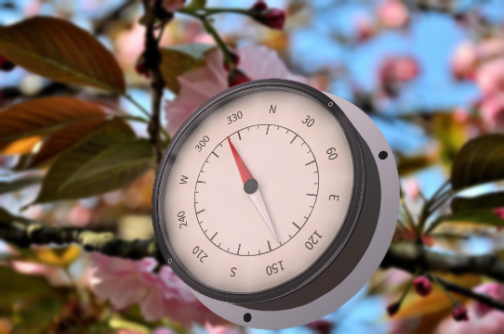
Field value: 320; °
